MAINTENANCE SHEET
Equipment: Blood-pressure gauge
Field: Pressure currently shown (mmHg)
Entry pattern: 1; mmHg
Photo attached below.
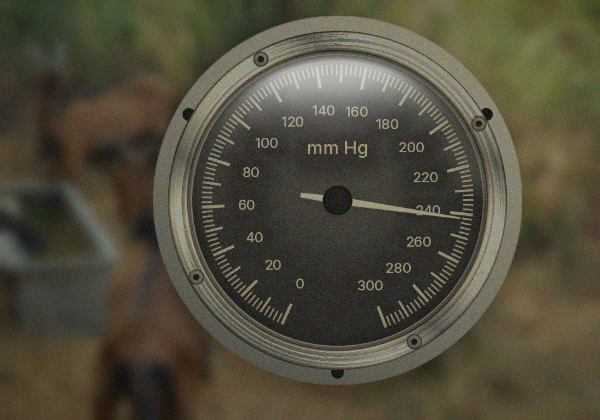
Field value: 242; mmHg
